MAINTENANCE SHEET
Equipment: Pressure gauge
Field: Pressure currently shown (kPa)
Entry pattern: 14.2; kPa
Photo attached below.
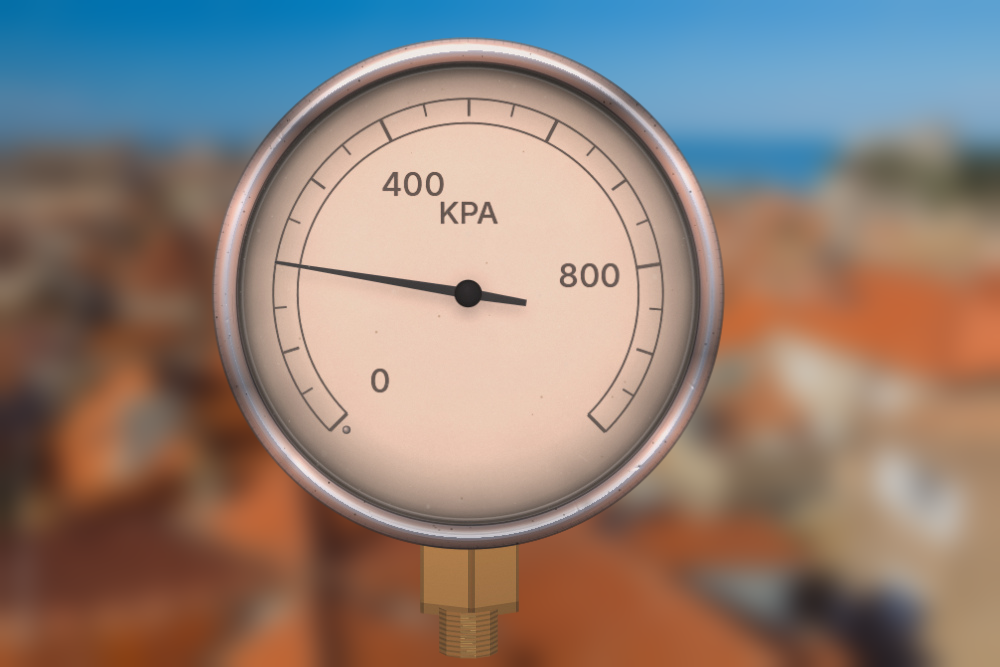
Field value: 200; kPa
